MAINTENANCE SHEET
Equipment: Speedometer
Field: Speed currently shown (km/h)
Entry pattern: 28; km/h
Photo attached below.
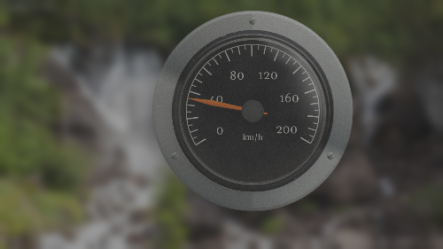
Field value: 35; km/h
